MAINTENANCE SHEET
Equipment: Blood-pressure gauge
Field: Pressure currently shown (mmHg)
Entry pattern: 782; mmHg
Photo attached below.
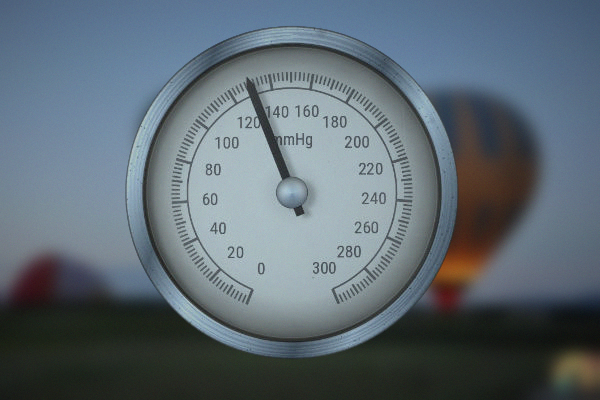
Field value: 130; mmHg
